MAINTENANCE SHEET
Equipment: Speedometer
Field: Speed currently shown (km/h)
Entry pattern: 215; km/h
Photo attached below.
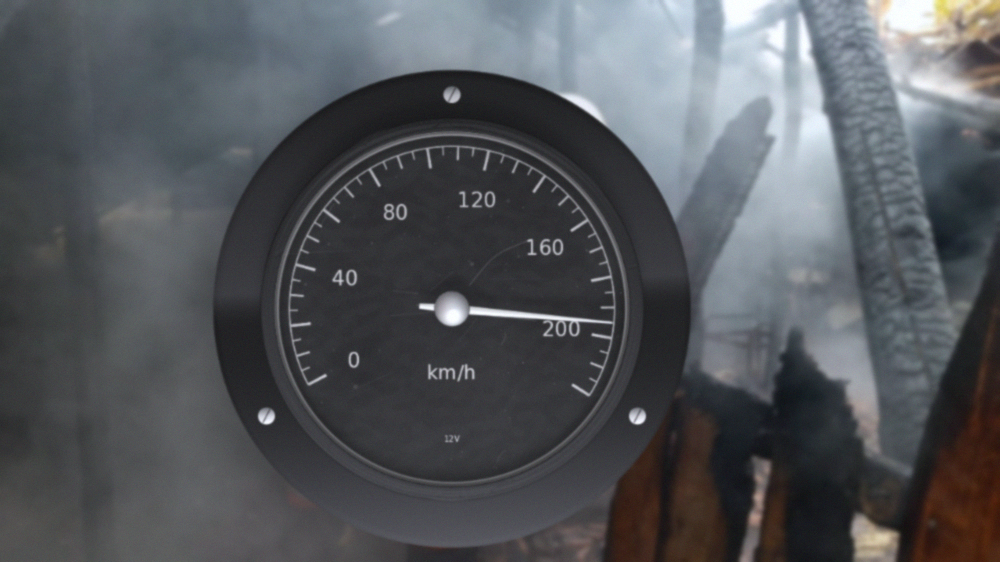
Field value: 195; km/h
